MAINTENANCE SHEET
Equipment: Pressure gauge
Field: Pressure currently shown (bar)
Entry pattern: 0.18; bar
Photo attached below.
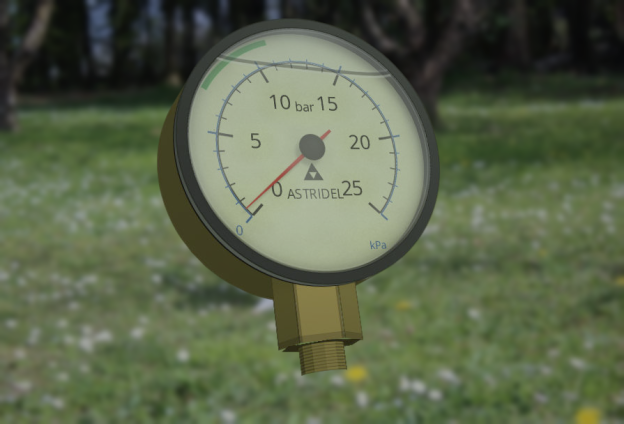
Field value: 0.5; bar
